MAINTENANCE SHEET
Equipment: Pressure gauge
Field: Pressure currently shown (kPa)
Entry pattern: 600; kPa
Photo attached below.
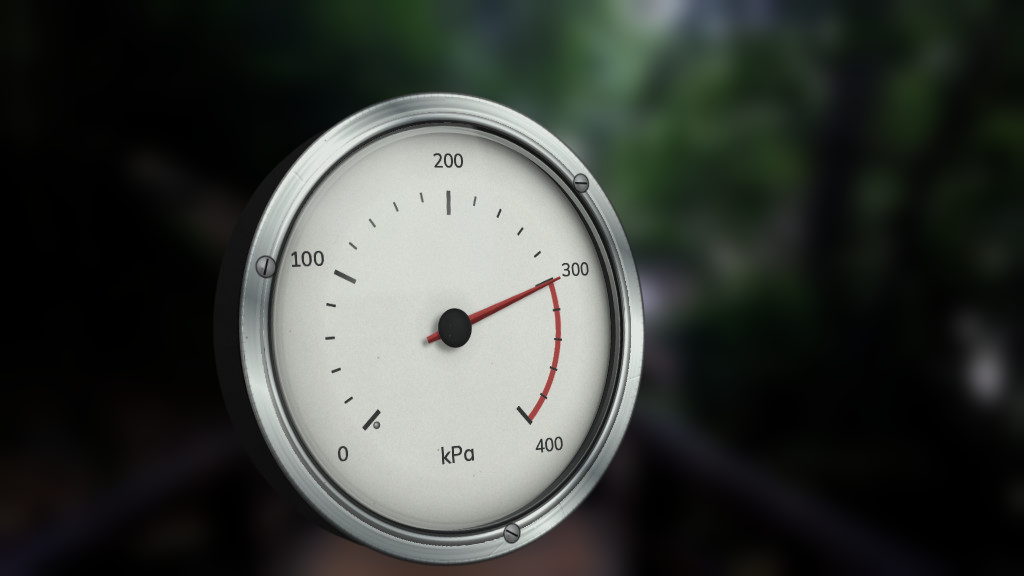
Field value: 300; kPa
